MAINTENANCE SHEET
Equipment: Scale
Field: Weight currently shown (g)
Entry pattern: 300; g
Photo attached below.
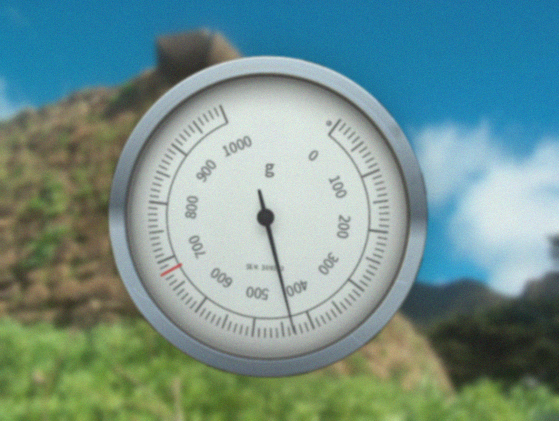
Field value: 430; g
